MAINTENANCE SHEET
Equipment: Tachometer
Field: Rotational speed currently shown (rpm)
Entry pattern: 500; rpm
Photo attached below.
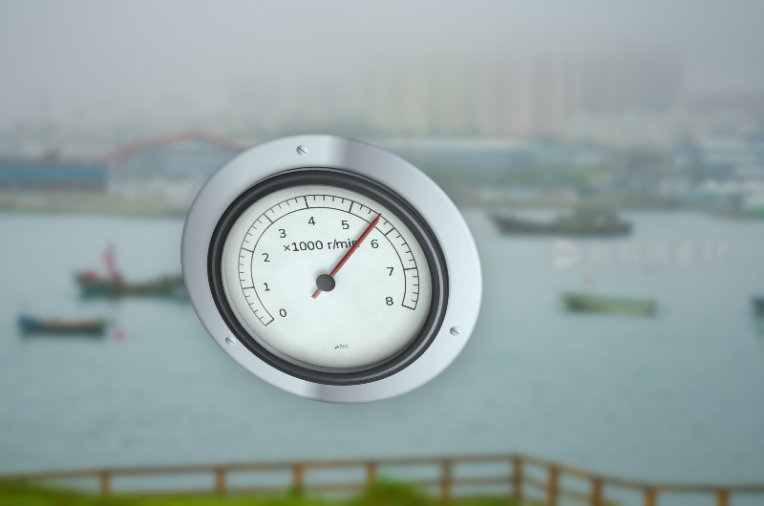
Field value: 5600; rpm
